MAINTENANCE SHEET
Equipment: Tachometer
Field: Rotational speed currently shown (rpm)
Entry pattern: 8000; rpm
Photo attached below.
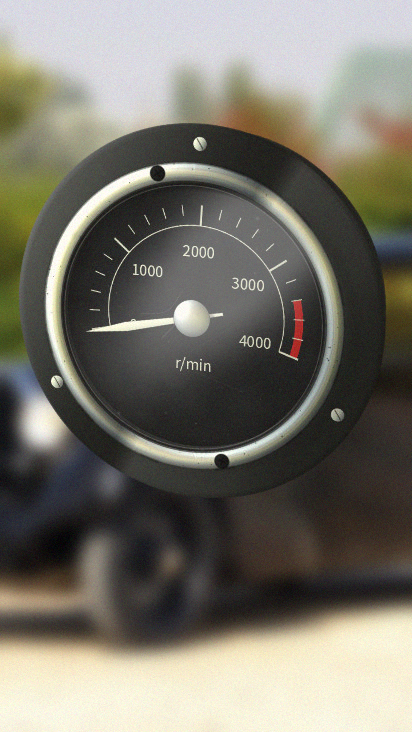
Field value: 0; rpm
